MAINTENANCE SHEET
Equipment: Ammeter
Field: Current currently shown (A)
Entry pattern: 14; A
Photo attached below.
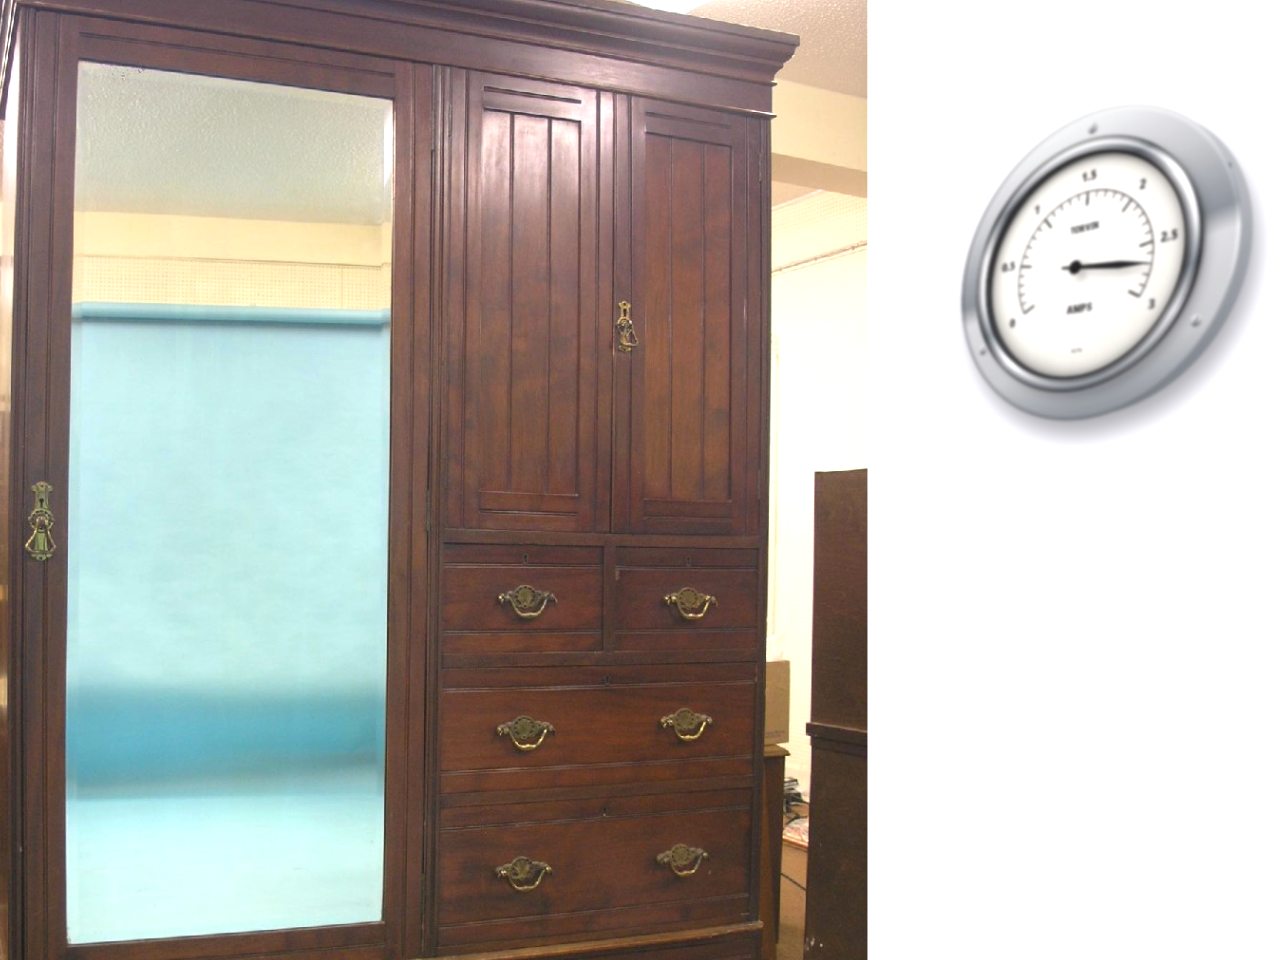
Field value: 2.7; A
